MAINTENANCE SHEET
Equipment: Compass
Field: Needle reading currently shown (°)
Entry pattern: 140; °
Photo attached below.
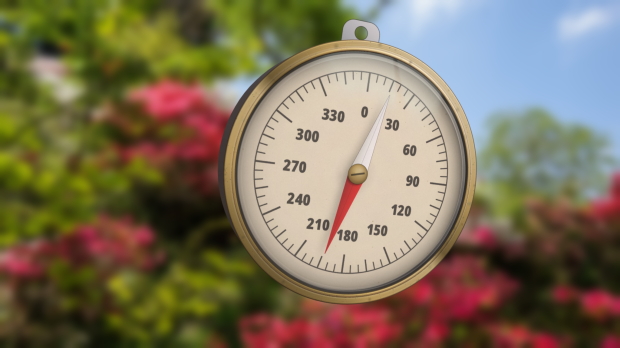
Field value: 195; °
